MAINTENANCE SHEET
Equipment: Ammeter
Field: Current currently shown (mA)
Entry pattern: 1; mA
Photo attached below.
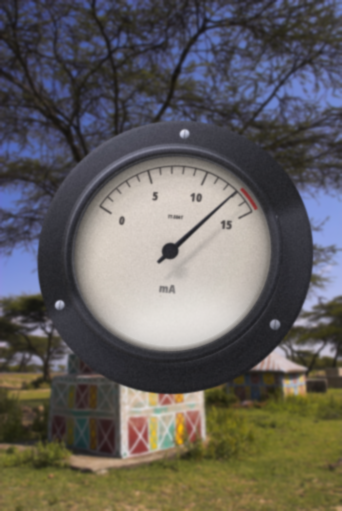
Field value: 13; mA
